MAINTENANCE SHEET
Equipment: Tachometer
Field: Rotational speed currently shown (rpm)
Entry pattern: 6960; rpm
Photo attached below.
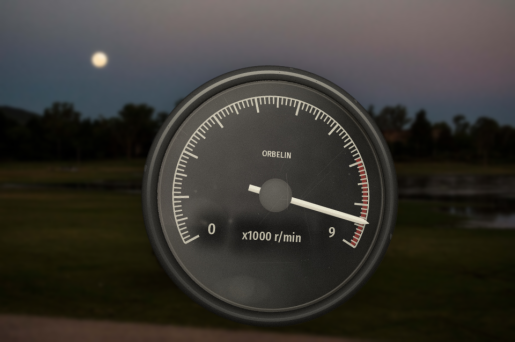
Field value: 8400; rpm
